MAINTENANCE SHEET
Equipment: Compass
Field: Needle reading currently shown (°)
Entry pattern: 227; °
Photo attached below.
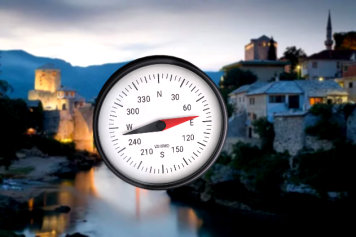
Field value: 80; °
